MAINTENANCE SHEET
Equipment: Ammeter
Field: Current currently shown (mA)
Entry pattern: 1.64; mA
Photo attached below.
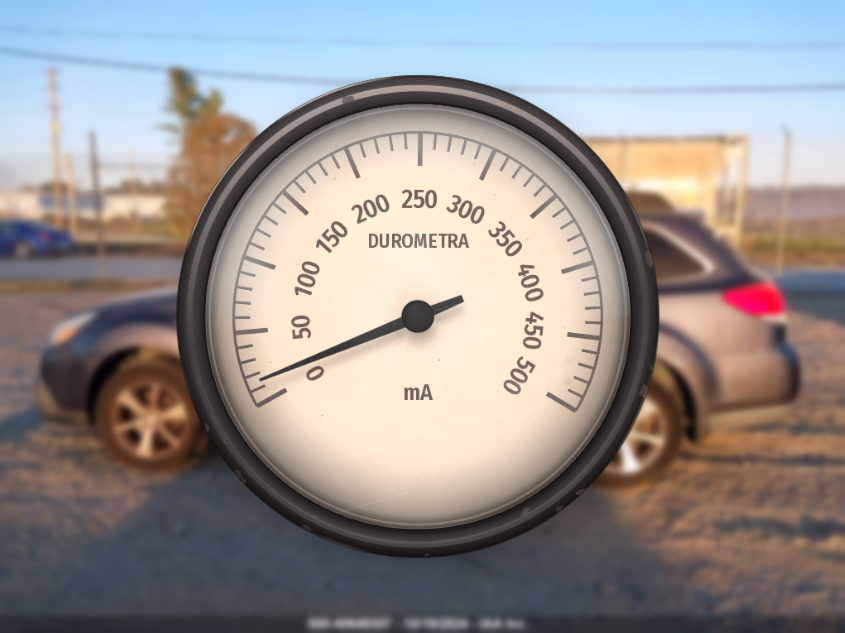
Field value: 15; mA
